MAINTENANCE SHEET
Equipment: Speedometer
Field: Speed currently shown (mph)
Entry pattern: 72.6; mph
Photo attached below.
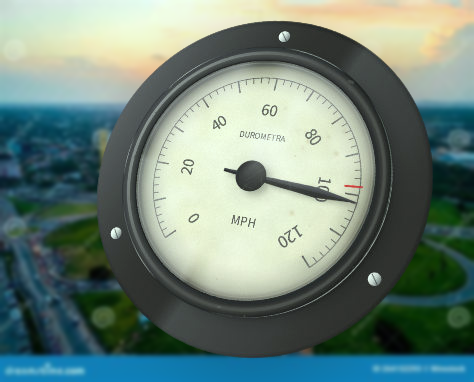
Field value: 102; mph
